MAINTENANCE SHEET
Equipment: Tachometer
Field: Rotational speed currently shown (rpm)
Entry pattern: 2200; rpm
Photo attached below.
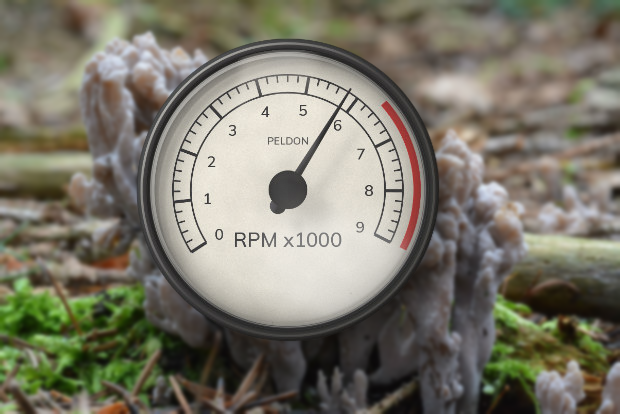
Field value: 5800; rpm
